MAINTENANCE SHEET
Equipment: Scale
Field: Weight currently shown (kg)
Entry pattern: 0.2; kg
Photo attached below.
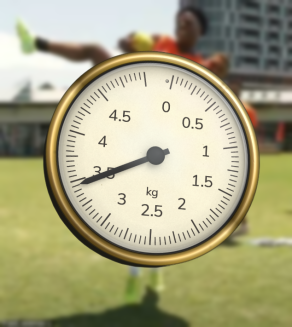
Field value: 3.45; kg
